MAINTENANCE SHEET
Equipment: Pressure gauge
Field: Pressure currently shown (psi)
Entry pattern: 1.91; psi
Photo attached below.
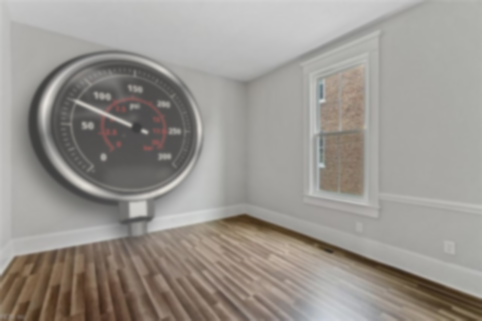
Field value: 75; psi
